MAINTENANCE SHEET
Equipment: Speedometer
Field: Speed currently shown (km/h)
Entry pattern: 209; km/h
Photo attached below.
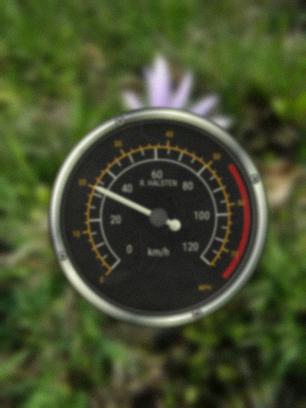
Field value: 32.5; km/h
